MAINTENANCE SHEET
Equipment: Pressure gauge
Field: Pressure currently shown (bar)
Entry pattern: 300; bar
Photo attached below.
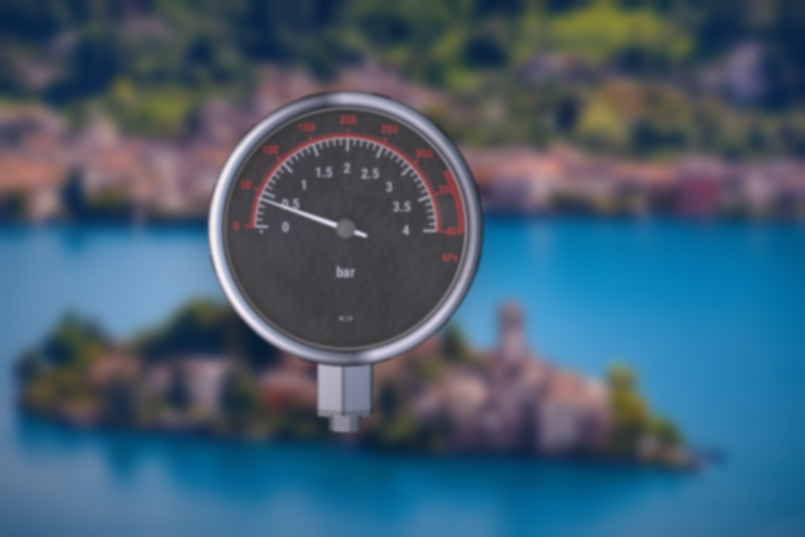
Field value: 0.4; bar
